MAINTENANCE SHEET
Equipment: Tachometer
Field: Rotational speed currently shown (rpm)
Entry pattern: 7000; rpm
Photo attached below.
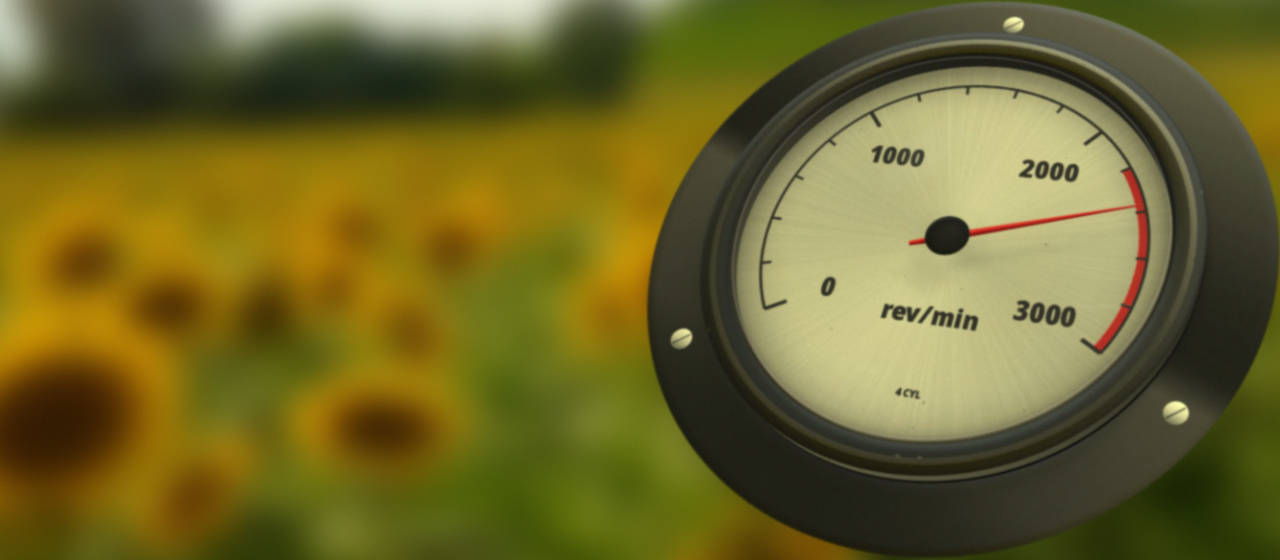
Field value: 2400; rpm
